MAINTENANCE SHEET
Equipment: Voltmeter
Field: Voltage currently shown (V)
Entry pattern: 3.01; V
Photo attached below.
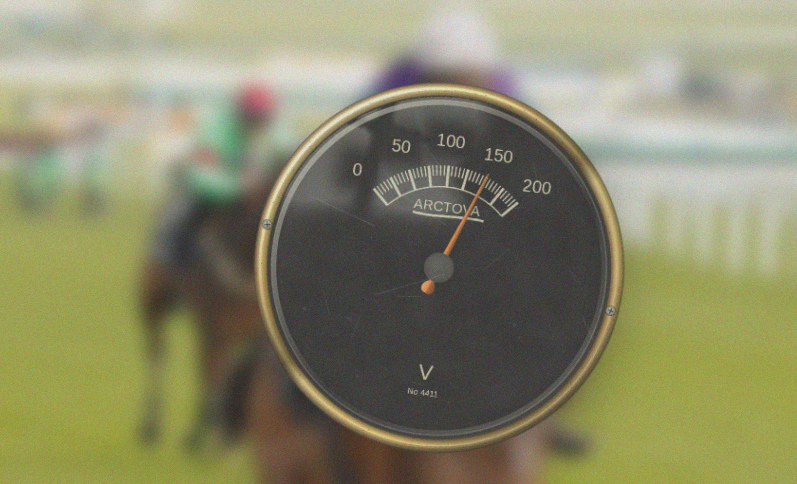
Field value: 150; V
